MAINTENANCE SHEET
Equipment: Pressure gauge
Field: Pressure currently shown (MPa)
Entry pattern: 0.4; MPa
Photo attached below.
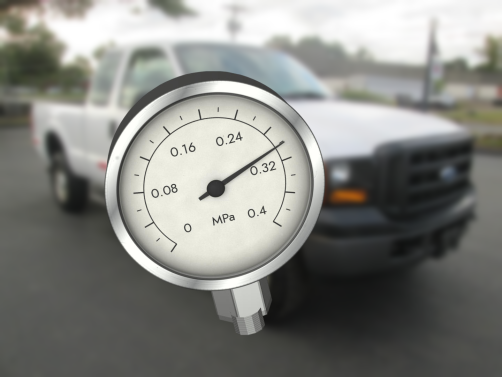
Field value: 0.3; MPa
